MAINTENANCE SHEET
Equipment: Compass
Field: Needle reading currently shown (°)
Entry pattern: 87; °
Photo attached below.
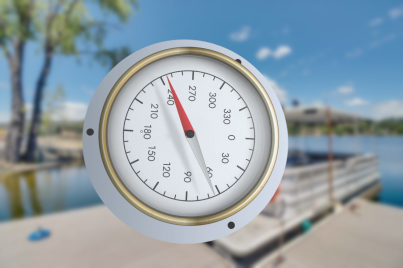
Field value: 245; °
